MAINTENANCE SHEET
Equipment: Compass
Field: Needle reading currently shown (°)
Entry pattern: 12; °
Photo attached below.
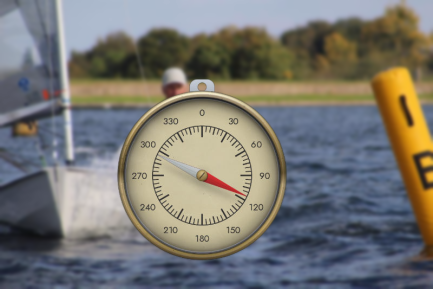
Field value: 115; °
